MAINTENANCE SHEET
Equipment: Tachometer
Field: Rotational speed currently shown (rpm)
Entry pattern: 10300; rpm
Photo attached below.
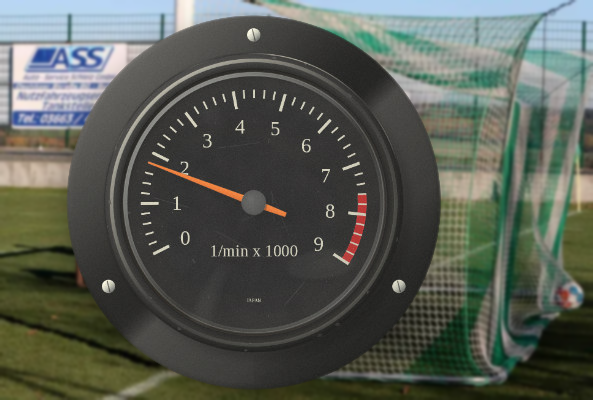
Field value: 1800; rpm
